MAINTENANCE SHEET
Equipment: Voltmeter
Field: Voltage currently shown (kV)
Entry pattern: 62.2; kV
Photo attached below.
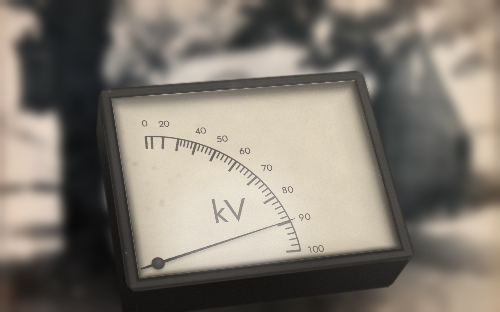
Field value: 90; kV
